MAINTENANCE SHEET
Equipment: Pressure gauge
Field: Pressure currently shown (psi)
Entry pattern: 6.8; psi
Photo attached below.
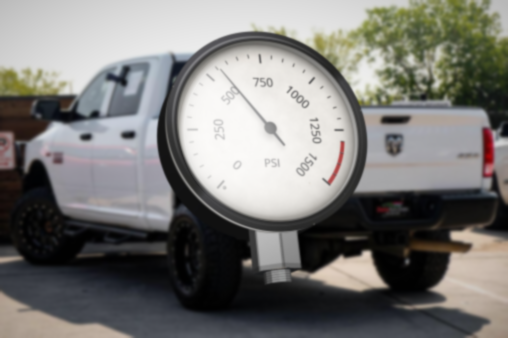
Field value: 550; psi
